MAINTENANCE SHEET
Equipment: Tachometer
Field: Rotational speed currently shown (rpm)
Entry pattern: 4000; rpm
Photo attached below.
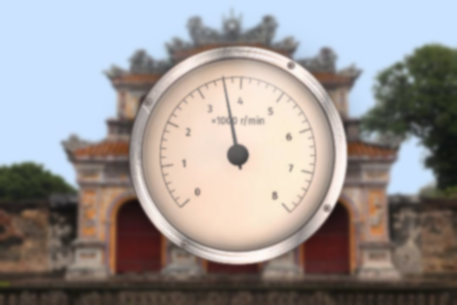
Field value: 3600; rpm
